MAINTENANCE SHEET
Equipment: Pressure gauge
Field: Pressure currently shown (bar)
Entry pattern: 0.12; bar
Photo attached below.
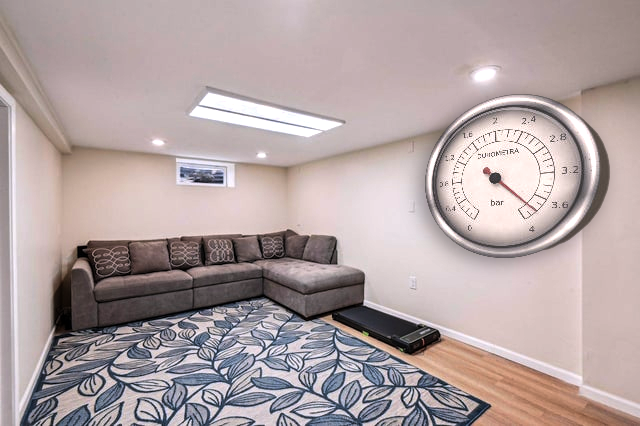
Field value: 3.8; bar
